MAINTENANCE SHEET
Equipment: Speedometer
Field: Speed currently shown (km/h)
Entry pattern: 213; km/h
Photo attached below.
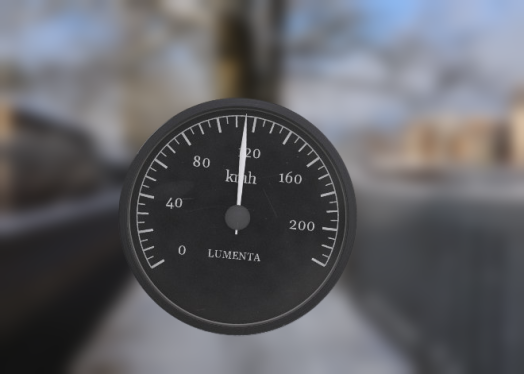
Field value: 115; km/h
